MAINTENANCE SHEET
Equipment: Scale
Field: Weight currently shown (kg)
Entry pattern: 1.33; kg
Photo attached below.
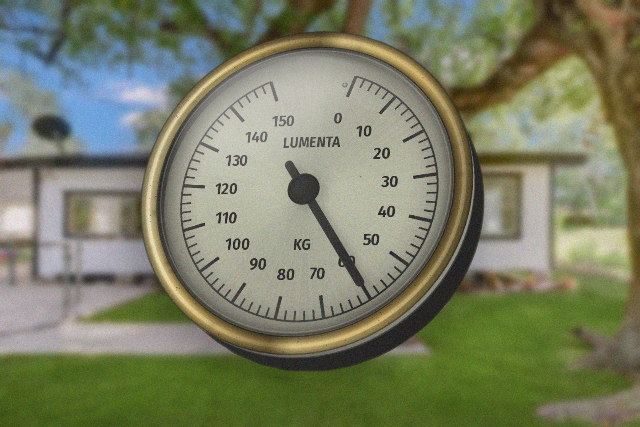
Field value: 60; kg
